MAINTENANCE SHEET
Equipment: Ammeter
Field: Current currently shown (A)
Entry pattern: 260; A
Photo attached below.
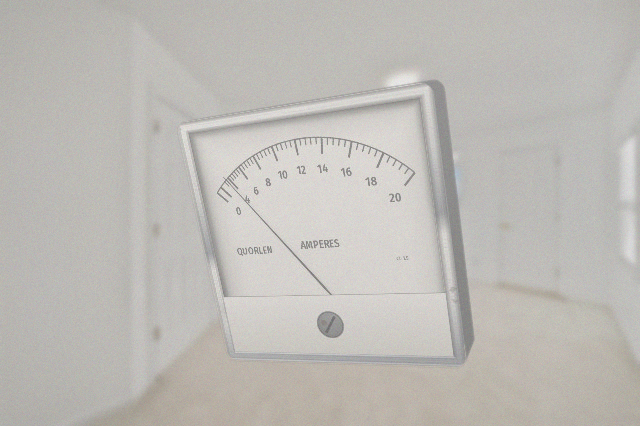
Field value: 4; A
